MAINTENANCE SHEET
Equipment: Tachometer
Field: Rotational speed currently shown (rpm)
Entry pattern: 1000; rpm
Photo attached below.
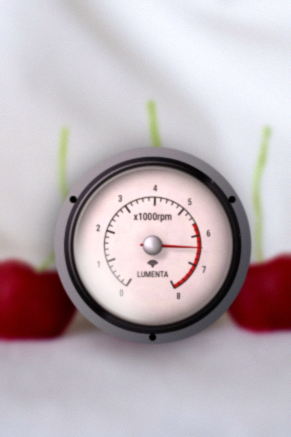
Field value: 6400; rpm
